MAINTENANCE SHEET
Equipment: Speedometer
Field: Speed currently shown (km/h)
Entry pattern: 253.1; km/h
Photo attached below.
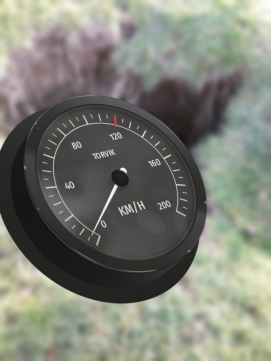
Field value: 5; km/h
